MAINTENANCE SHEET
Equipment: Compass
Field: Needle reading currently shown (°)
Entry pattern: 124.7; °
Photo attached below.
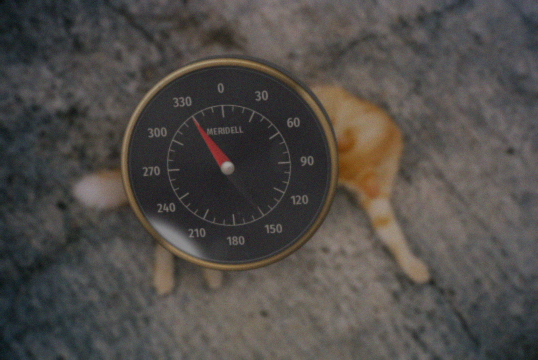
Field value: 330; °
